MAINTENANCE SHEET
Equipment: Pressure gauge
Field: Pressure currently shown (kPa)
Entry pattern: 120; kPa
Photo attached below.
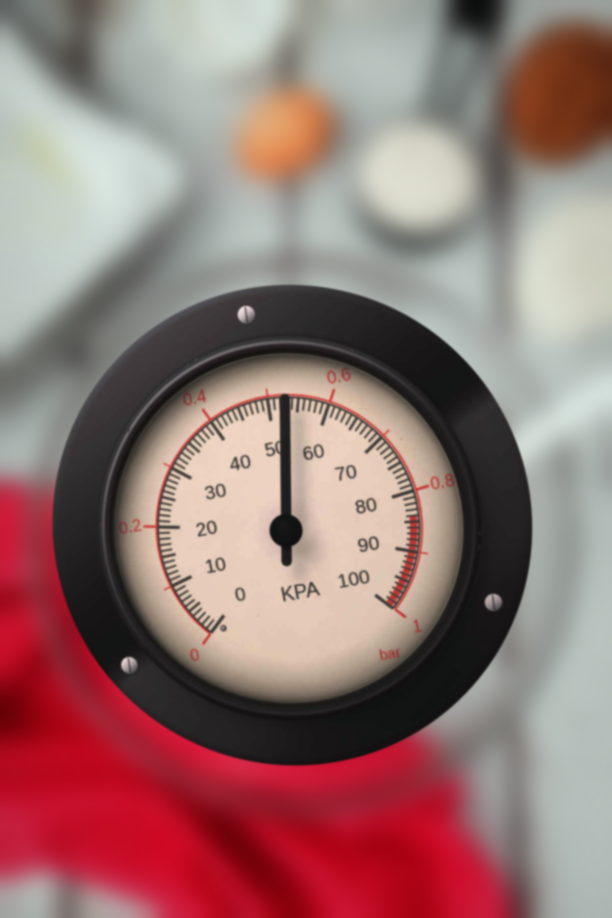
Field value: 53; kPa
